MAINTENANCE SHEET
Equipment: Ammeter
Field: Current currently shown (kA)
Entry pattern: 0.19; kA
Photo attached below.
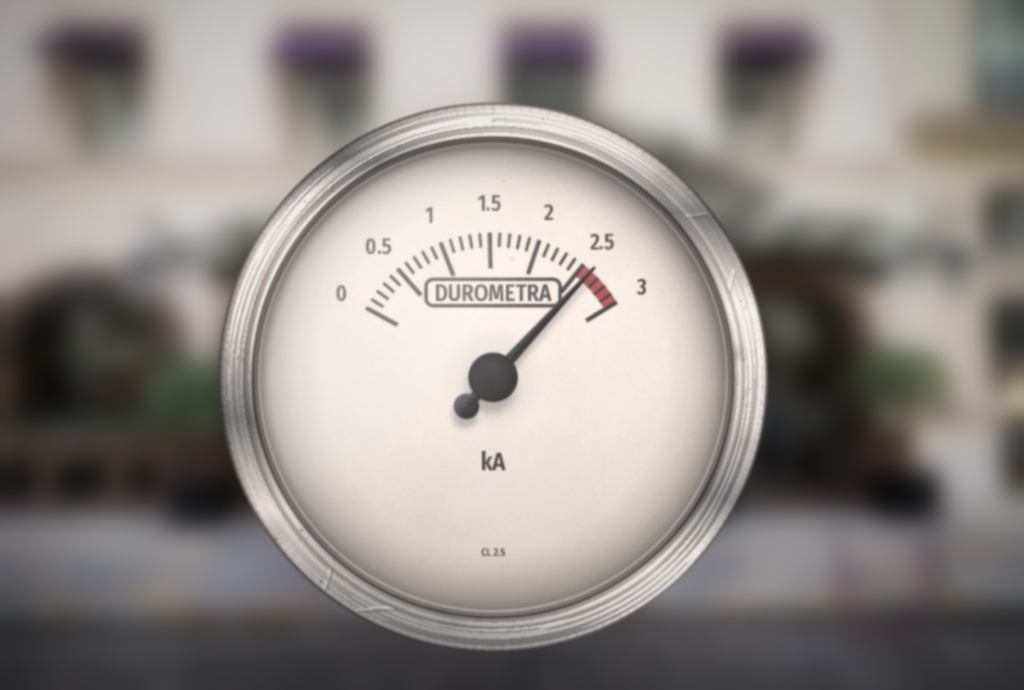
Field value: 2.6; kA
